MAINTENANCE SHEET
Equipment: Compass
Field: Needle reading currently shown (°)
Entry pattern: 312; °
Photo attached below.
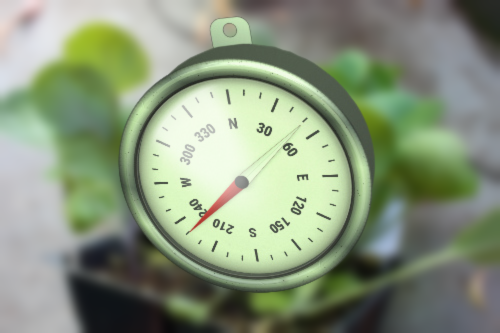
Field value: 230; °
